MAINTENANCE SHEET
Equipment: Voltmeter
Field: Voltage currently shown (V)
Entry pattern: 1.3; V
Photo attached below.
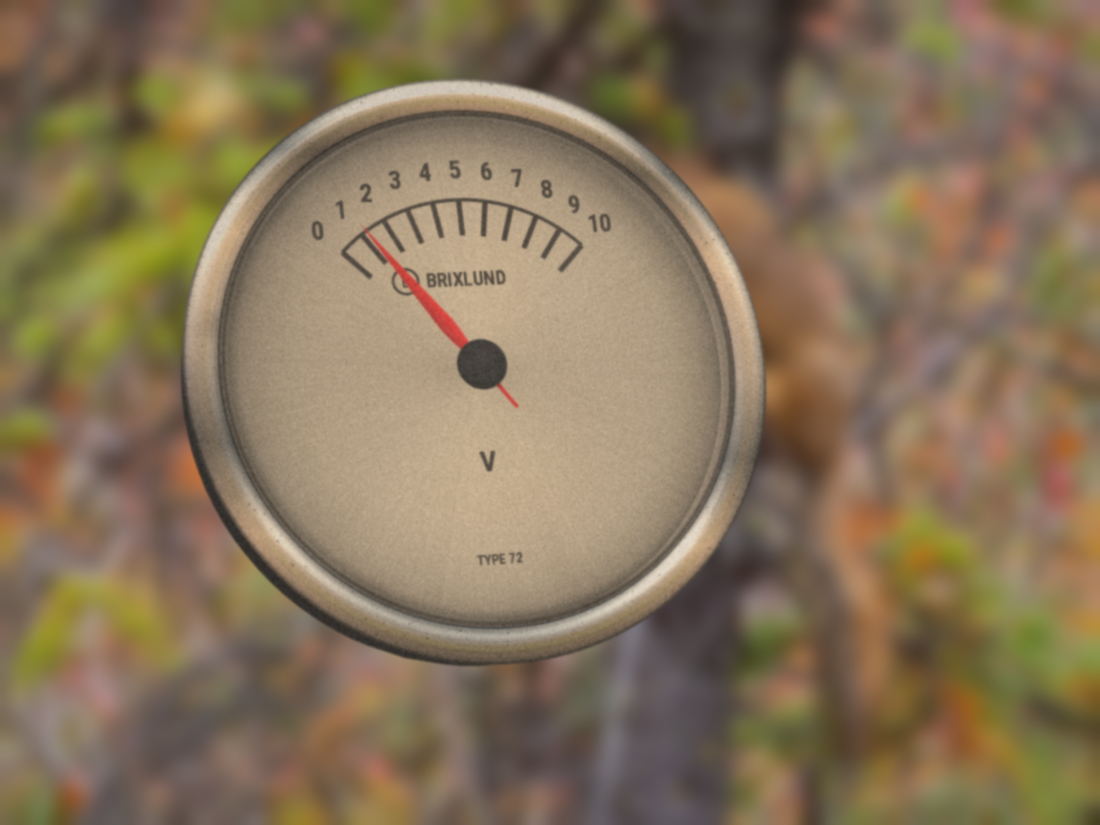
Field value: 1; V
